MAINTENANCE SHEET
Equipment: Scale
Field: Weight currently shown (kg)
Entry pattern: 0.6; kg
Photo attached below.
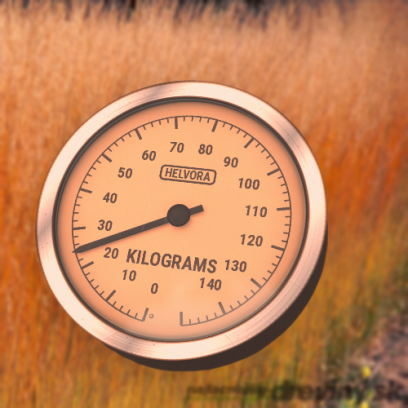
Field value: 24; kg
